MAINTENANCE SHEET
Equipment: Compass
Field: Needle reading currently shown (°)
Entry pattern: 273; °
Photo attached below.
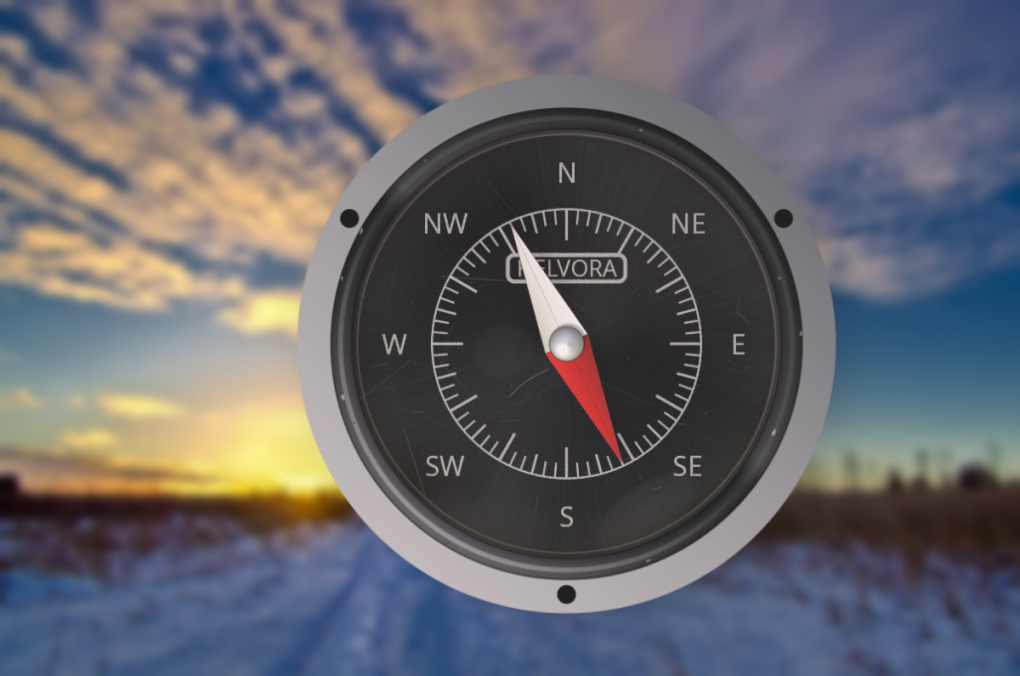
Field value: 155; °
